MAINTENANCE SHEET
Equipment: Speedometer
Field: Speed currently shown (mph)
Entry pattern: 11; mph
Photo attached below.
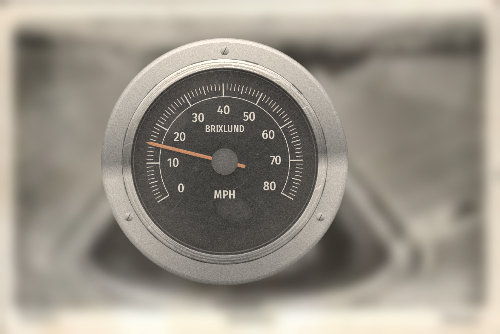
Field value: 15; mph
